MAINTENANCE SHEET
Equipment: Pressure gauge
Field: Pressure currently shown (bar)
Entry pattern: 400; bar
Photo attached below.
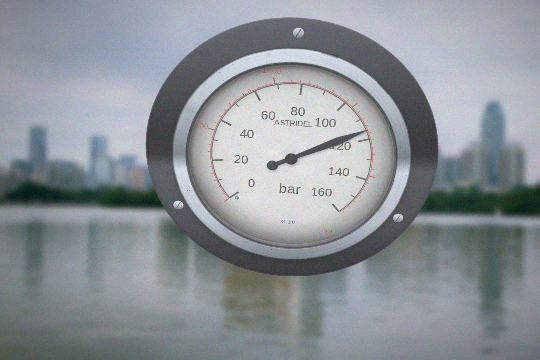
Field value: 115; bar
